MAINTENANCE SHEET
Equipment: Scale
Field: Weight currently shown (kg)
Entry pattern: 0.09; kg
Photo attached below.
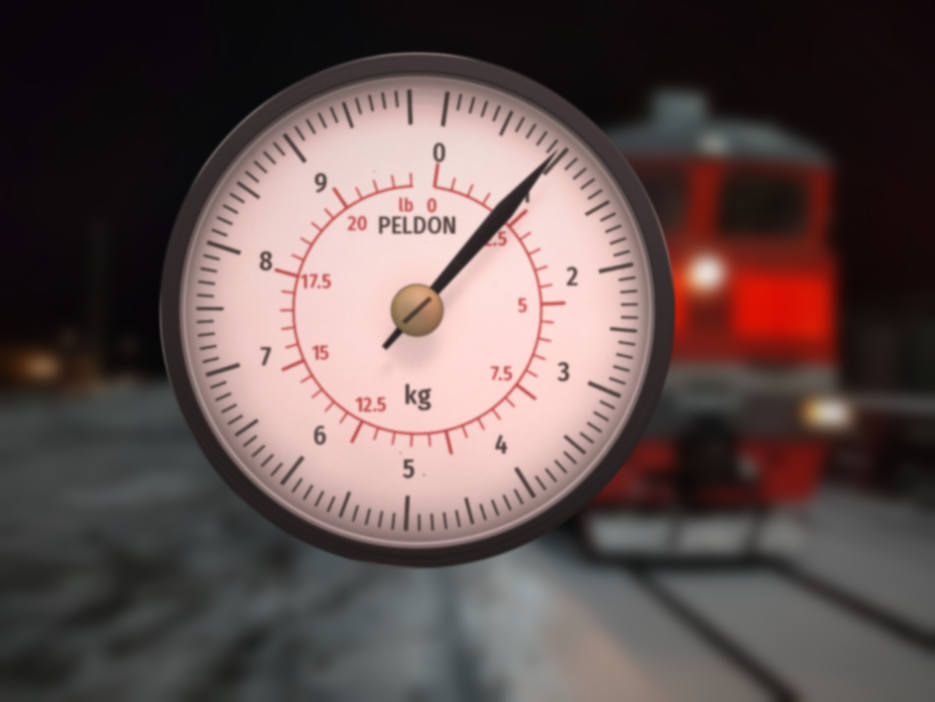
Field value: 0.95; kg
